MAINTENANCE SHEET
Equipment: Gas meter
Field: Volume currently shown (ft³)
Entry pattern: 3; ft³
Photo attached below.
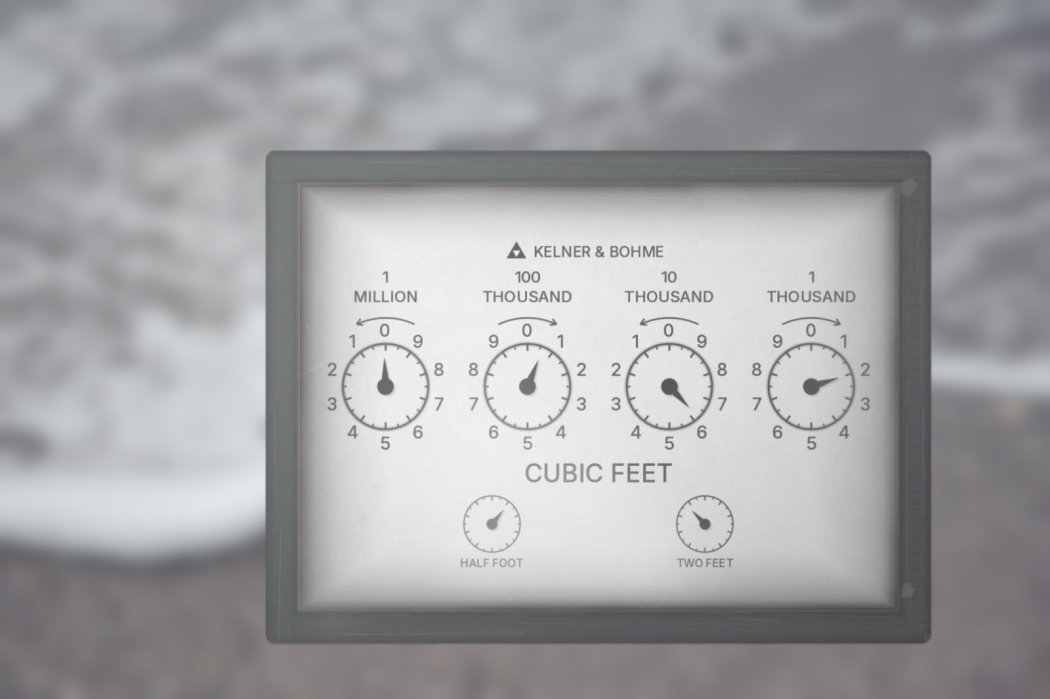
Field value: 6200; ft³
